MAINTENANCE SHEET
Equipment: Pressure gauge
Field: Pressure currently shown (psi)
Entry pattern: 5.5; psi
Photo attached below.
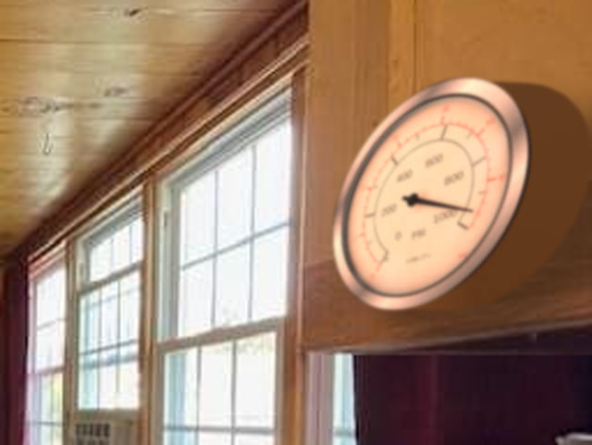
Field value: 950; psi
